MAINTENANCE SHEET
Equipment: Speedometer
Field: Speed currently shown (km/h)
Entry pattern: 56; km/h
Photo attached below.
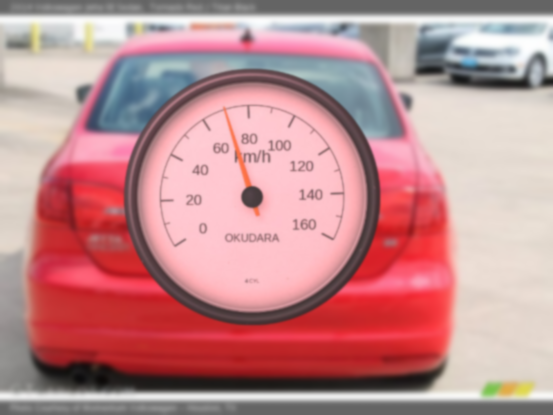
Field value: 70; km/h
